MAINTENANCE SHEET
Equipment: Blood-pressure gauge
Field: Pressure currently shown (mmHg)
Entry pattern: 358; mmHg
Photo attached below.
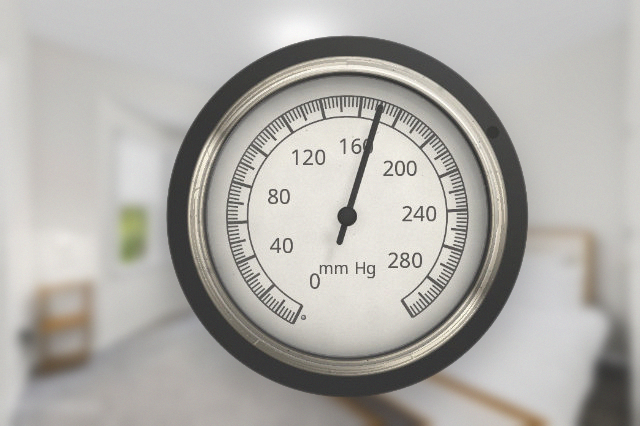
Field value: 170; mmHg
